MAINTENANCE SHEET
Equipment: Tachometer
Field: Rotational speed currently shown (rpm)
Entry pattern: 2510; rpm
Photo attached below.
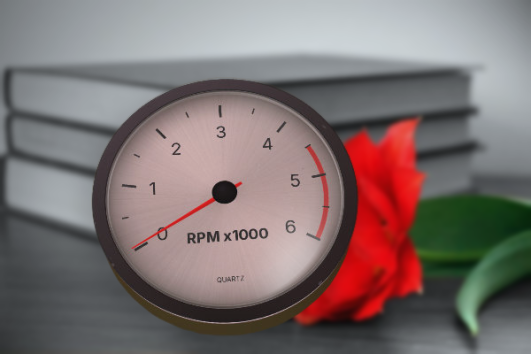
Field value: 0; rpm
